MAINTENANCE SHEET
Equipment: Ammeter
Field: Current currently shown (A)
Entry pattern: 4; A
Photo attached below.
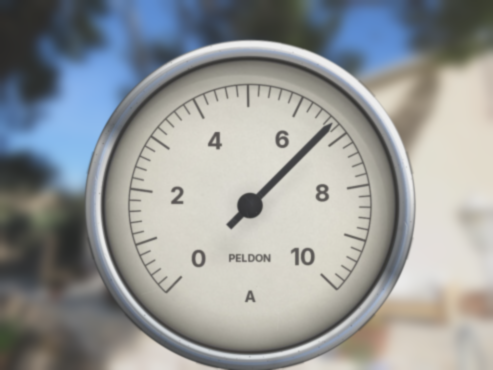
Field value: 6.7; A
